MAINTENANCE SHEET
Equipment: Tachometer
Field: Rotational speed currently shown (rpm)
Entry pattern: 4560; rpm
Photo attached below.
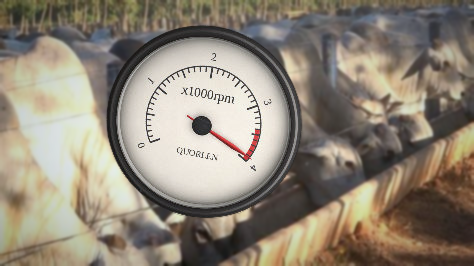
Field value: 3900; rpm
